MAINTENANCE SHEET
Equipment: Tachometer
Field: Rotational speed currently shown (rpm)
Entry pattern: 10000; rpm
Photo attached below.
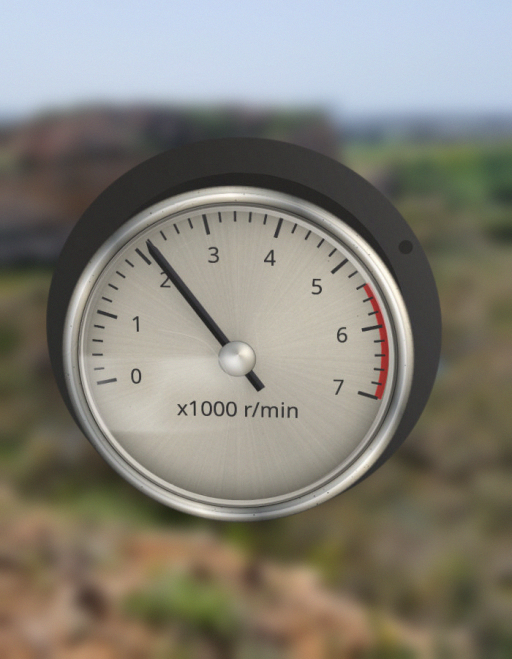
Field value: 2200; rpm
